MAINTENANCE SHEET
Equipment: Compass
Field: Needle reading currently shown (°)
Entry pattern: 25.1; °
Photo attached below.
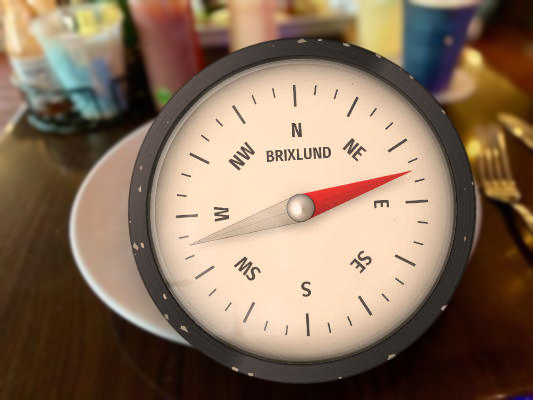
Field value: 75; °
